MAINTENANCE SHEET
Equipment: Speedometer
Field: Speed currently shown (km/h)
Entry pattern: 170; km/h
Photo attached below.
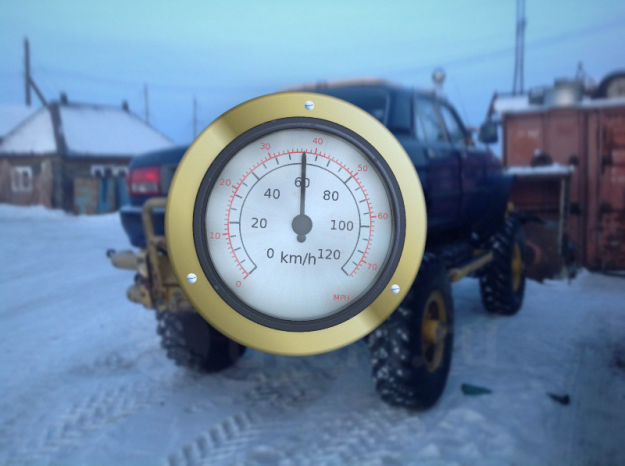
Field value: 60; km/h
